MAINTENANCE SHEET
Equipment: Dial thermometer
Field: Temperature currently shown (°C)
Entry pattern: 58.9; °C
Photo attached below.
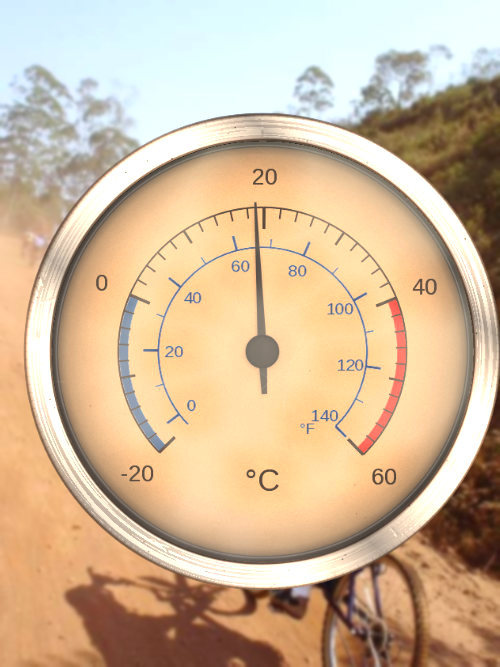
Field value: 19; °C
